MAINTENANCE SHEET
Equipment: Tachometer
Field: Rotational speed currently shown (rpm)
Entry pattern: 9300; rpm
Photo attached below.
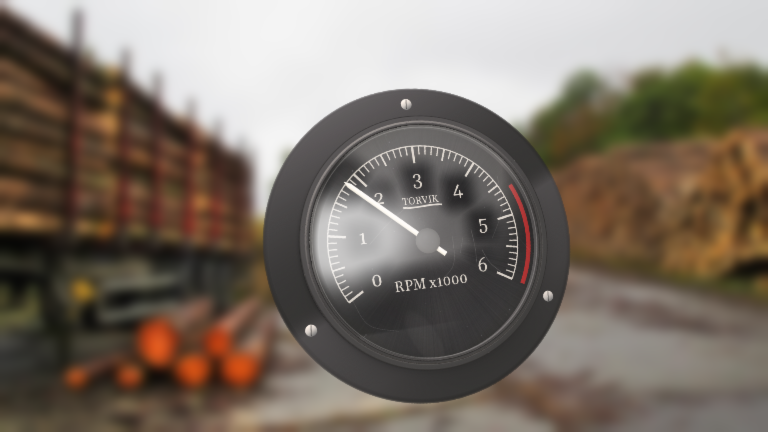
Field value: 1800; rpm
